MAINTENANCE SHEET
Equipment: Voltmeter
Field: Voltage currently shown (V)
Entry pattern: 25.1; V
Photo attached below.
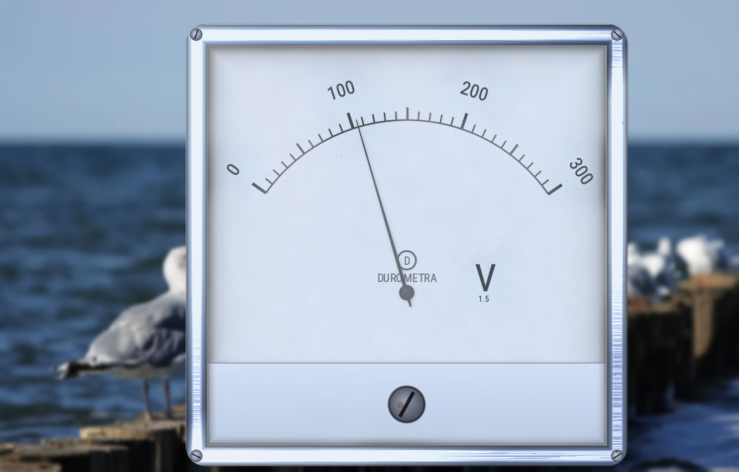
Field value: 105; V
